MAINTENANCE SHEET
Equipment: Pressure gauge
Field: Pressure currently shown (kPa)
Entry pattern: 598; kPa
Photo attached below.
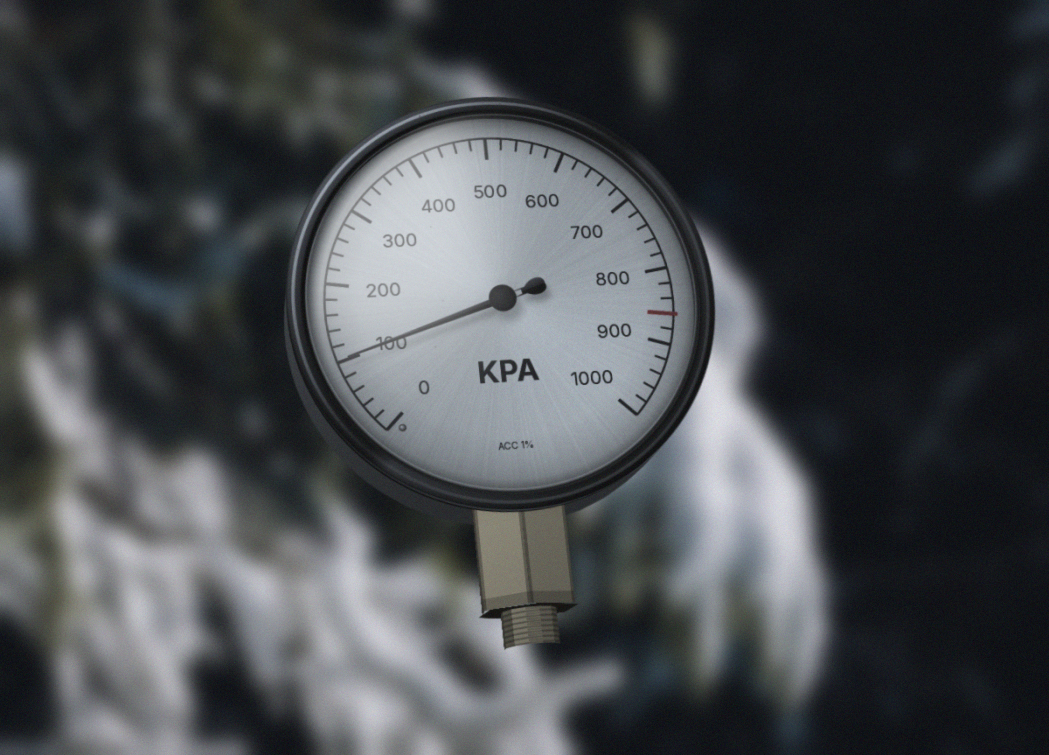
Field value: 100; kPa
